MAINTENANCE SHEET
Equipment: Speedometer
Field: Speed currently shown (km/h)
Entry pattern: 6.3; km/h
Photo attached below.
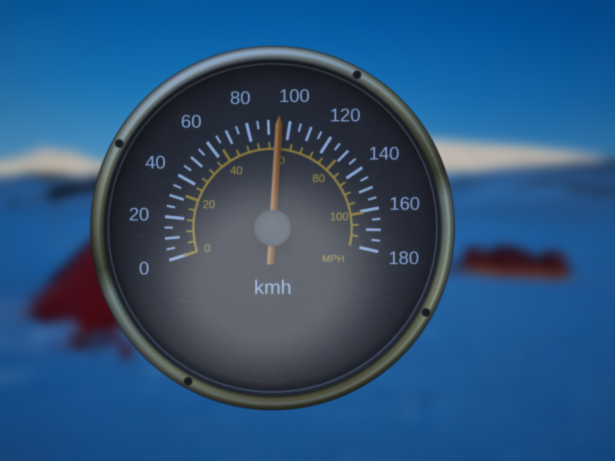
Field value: 95; km/h
